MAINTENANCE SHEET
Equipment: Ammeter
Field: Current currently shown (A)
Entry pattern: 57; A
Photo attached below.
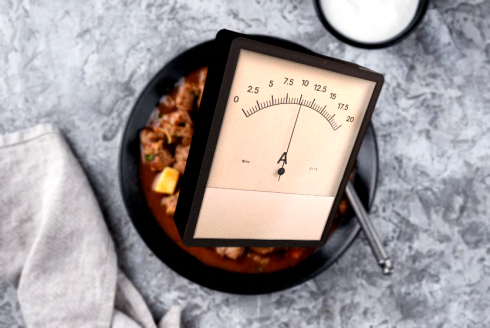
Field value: 10; A
